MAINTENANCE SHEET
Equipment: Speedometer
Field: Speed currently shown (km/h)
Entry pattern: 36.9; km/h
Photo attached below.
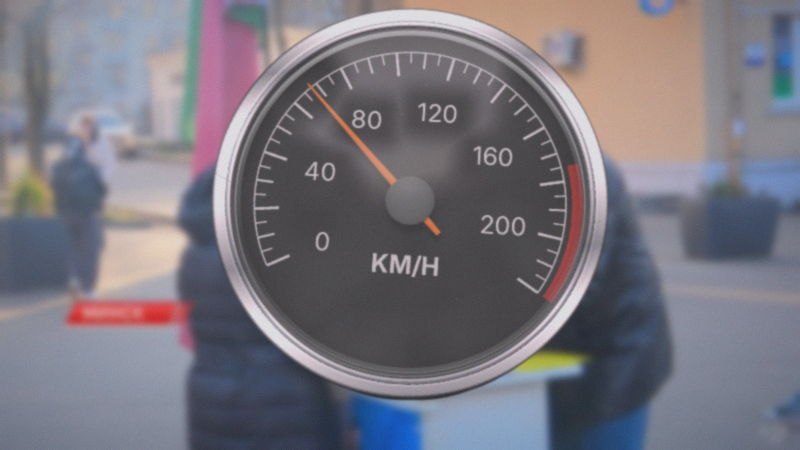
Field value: 67.5; km/h
